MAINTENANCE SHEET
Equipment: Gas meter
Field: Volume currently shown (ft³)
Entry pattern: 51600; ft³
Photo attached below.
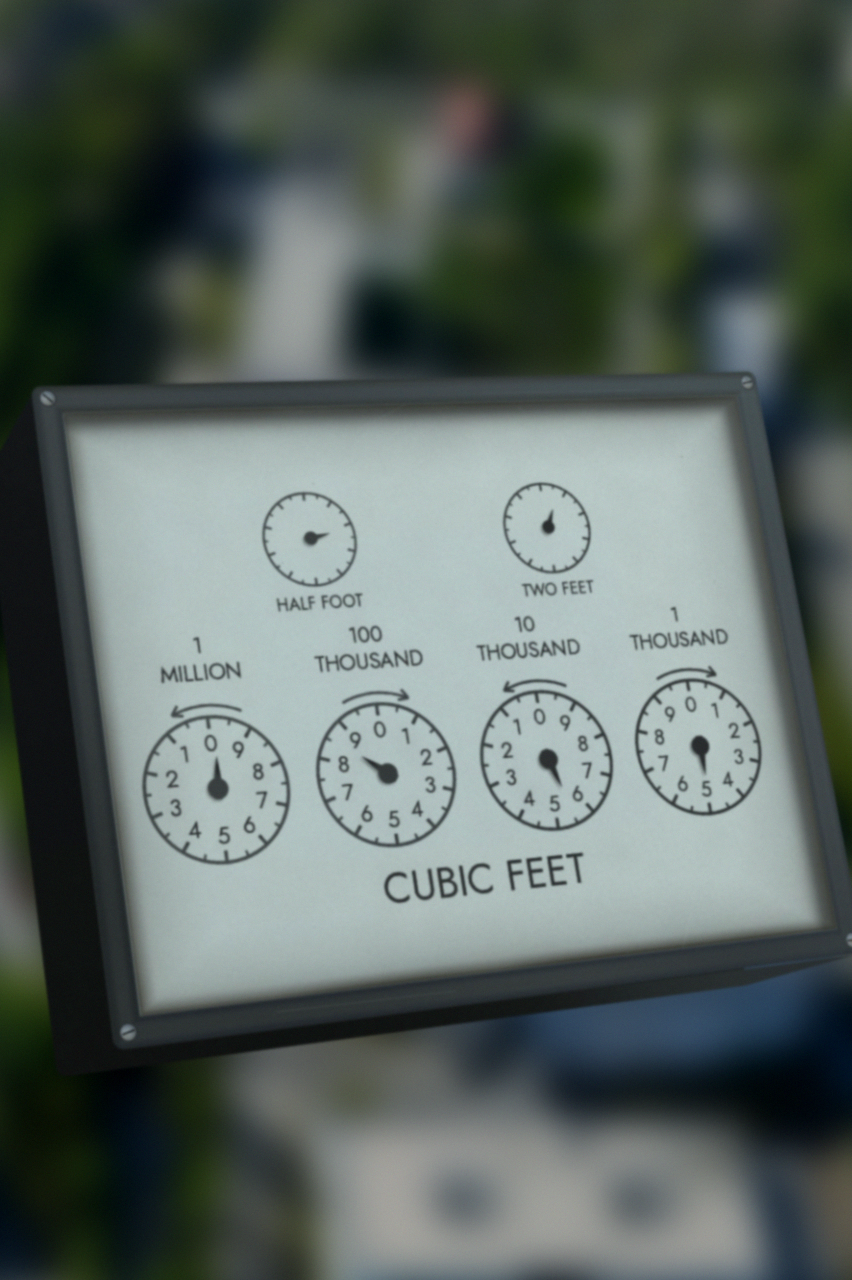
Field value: 985500; ft³
